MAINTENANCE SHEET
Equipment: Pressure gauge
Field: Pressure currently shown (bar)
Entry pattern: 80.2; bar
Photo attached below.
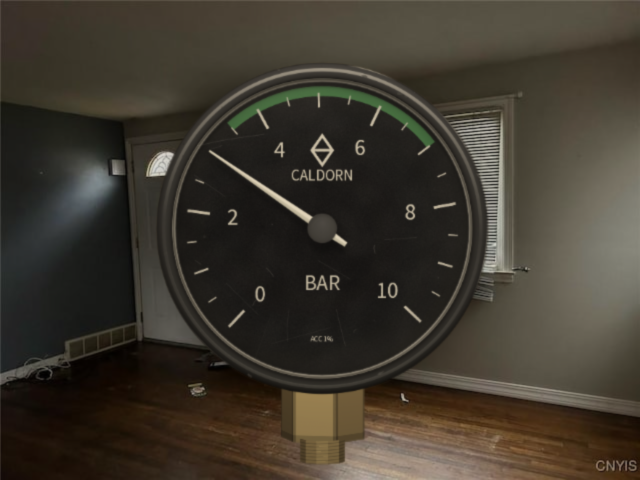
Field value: 3; bar
